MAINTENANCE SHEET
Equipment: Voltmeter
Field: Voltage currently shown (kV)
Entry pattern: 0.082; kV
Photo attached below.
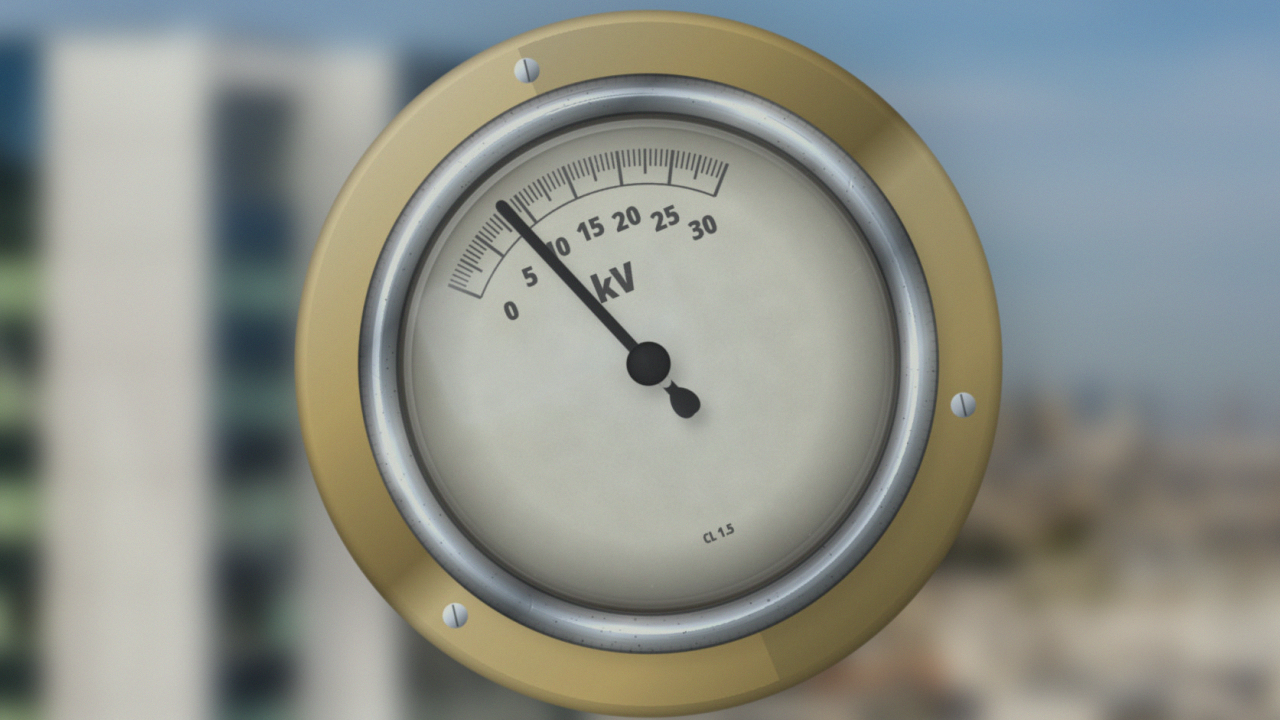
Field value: 8.5; kV
